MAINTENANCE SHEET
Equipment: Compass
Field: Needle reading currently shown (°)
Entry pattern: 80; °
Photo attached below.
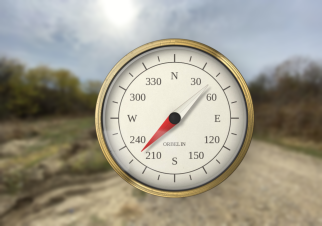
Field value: 225; °
